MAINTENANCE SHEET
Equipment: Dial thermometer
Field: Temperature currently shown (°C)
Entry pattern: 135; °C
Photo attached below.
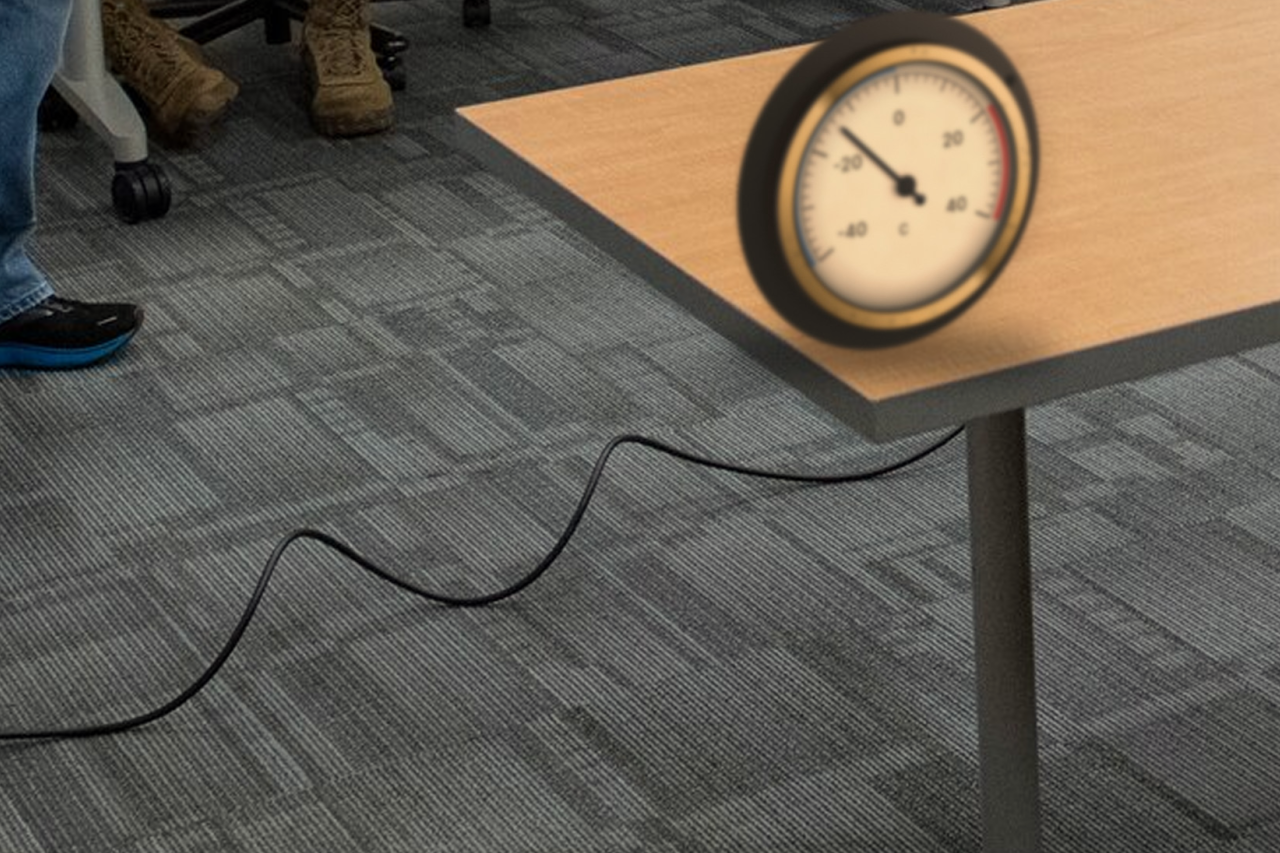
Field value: -14; °C
